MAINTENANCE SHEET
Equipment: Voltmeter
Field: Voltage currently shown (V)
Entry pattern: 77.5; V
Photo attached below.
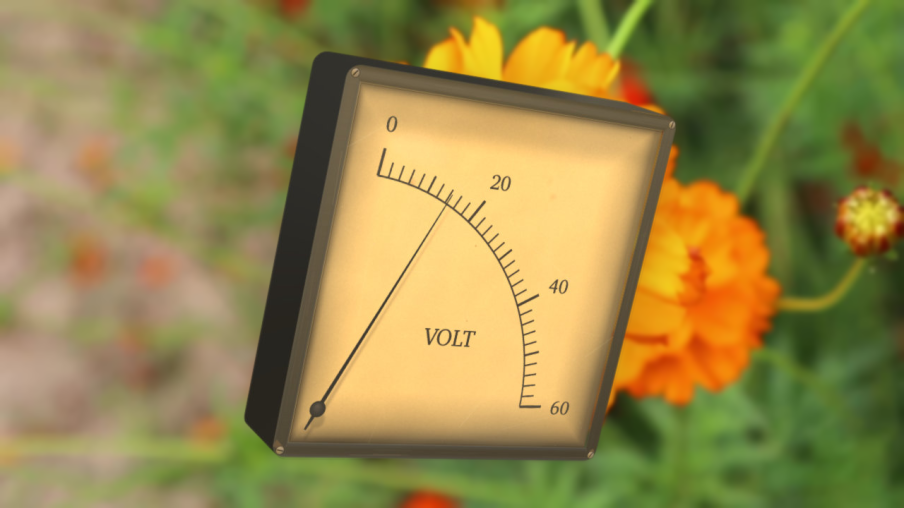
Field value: 14; V
